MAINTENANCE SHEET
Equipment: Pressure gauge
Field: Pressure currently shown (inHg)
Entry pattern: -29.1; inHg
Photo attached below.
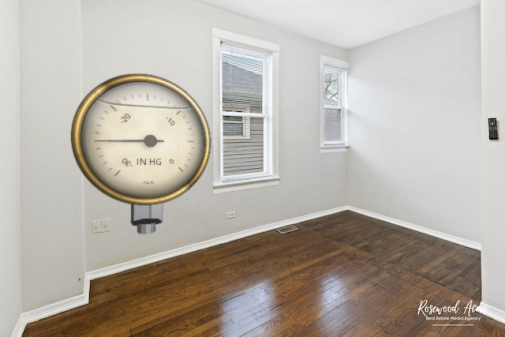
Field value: -25; inHg
